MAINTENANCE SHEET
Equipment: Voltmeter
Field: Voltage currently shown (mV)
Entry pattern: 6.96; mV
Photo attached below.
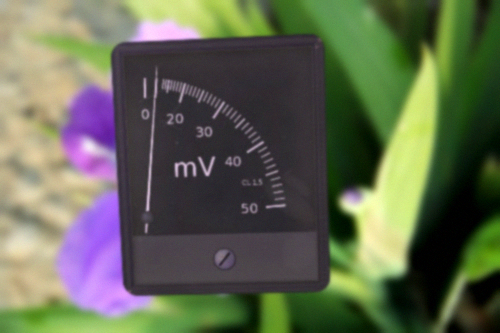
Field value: 10; mV
